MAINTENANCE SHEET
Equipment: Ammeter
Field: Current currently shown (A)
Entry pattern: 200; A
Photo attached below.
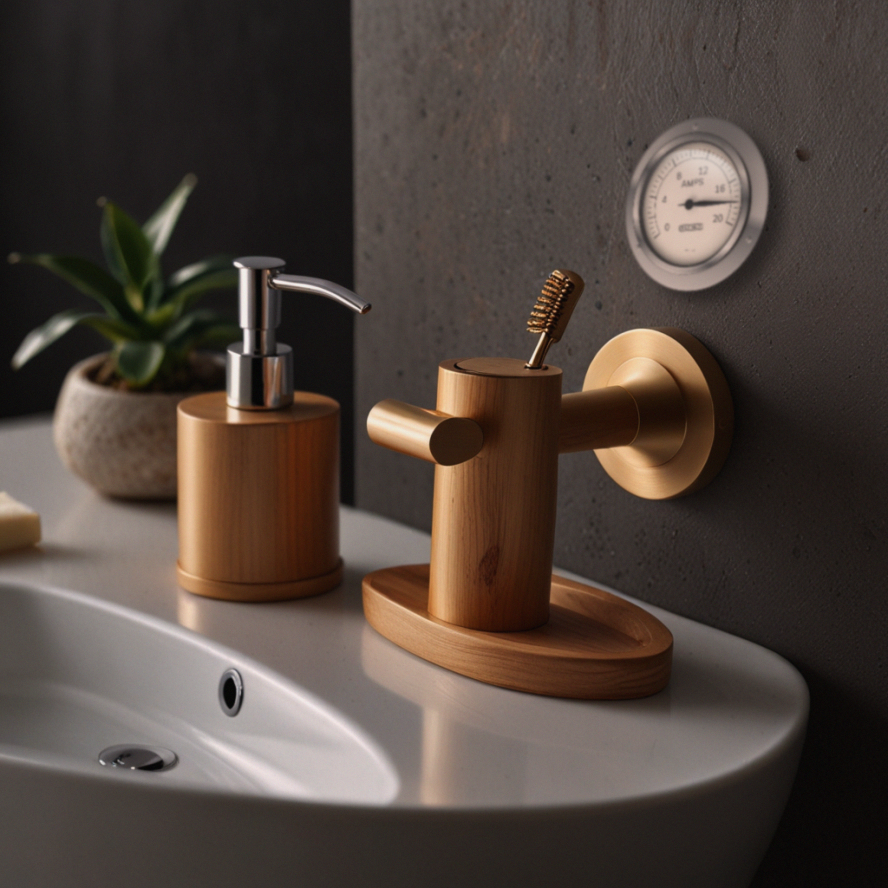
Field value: 18; A
